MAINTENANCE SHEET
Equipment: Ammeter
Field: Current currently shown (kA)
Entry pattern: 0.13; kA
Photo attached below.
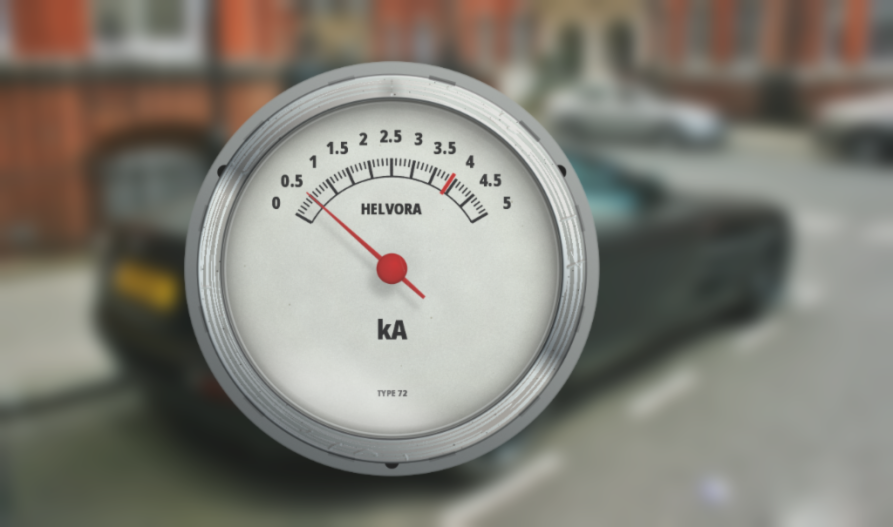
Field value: 0.5; kA
